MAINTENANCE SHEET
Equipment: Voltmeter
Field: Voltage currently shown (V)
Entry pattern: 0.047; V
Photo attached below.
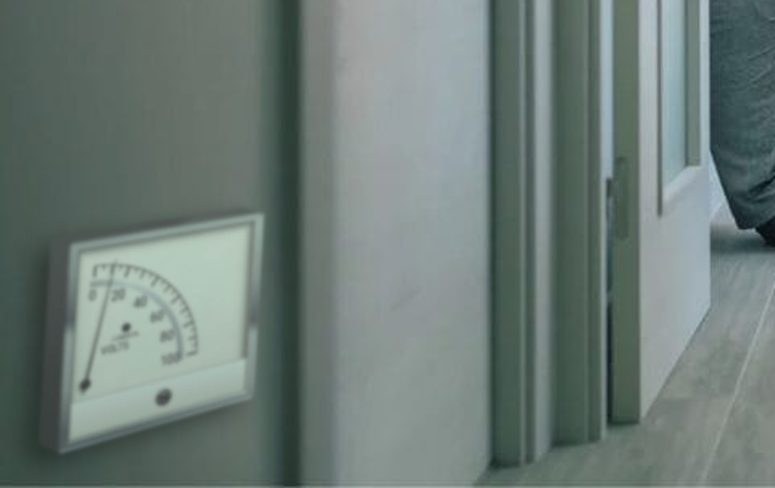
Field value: 10; V
